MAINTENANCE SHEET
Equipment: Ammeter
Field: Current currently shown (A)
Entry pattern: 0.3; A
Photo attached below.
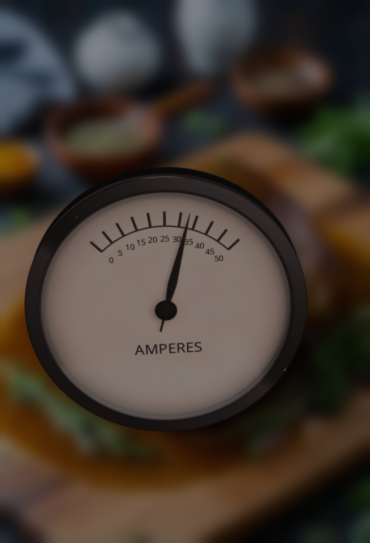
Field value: 32.5; A
